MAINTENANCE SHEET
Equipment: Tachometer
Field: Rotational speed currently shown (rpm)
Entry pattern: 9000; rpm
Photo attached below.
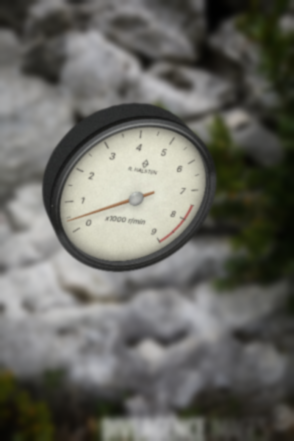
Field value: 500; rpm
